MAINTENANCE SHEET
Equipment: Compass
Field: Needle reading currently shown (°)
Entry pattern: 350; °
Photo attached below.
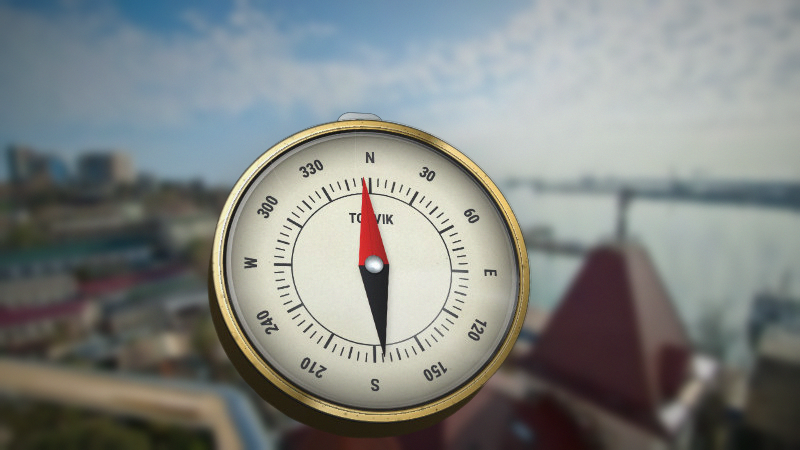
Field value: 355; °
